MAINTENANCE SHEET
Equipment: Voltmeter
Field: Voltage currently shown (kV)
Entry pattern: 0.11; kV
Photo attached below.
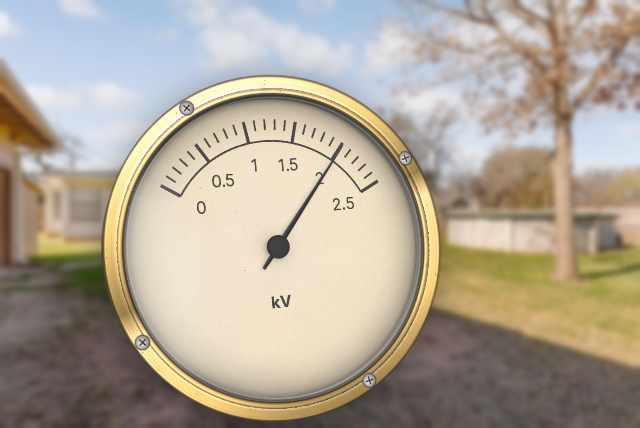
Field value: 2; kV
